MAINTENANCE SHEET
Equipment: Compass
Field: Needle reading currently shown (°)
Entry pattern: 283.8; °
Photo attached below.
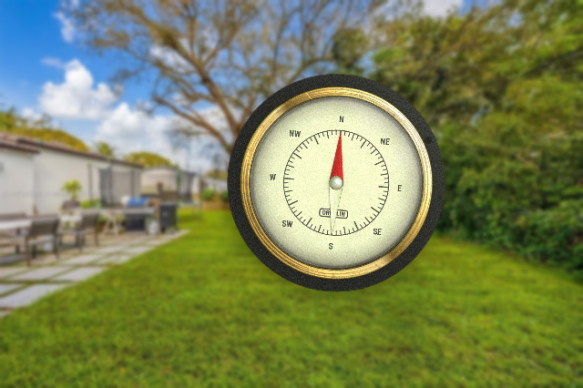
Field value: 0; °
